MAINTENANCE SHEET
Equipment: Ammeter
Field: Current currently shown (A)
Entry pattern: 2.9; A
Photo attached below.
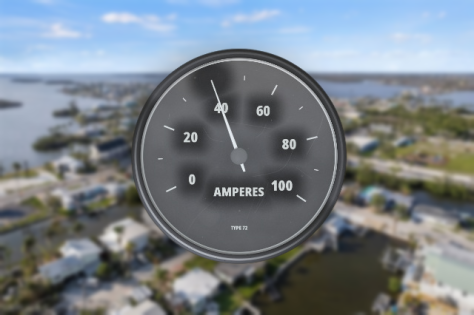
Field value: 40; A
